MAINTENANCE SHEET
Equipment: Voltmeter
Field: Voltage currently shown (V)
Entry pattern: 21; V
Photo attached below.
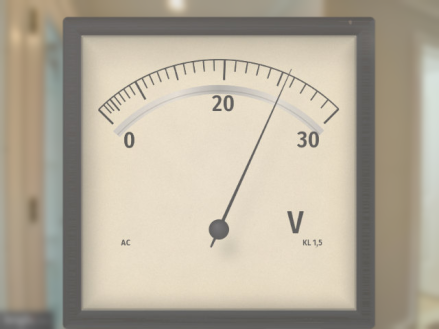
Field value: 25.5; V
